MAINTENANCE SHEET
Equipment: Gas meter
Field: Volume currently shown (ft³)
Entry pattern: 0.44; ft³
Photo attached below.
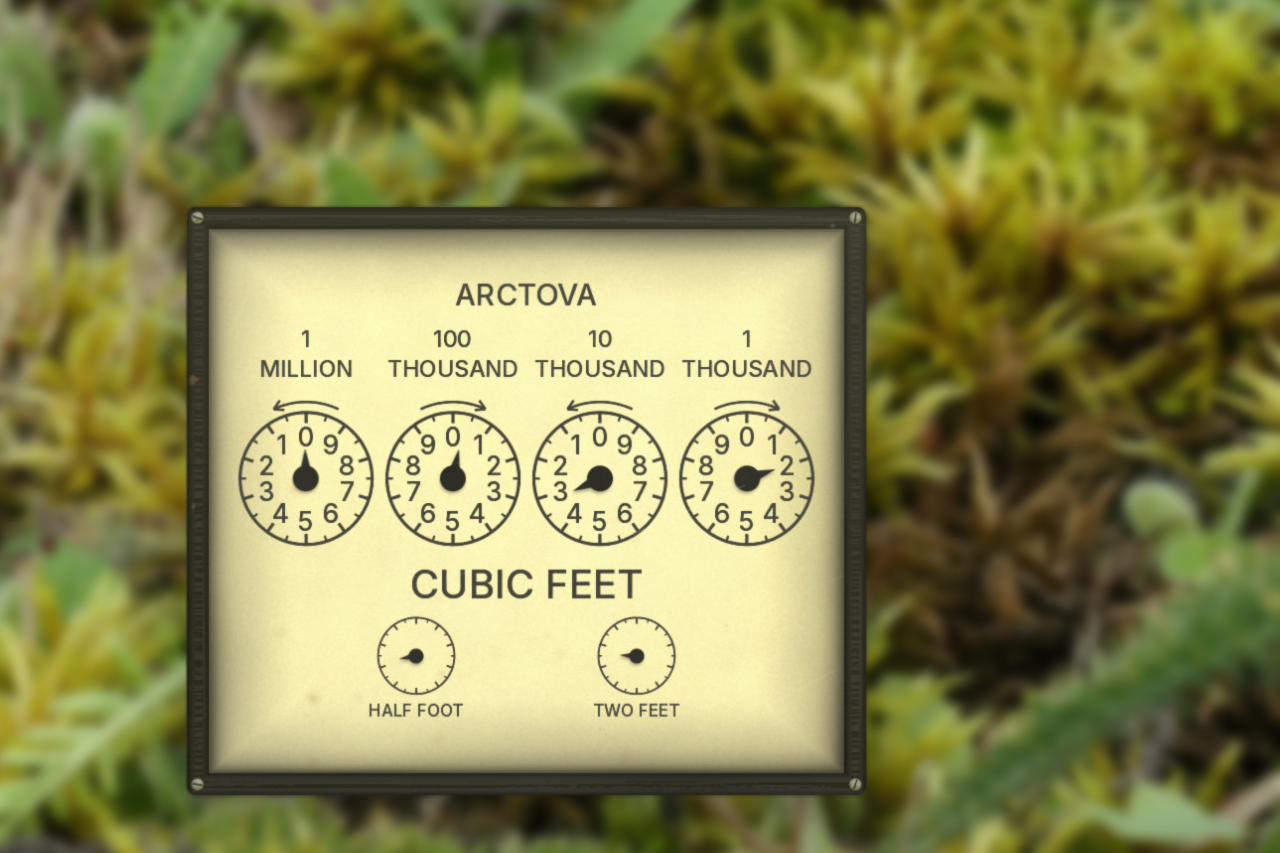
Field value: 3200; ft³
